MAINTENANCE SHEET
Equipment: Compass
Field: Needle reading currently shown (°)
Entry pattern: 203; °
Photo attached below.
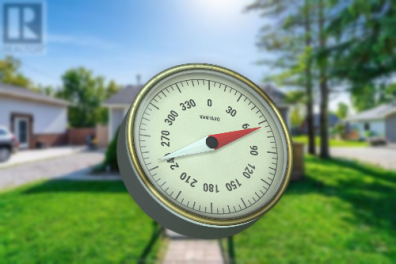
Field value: 65; °
